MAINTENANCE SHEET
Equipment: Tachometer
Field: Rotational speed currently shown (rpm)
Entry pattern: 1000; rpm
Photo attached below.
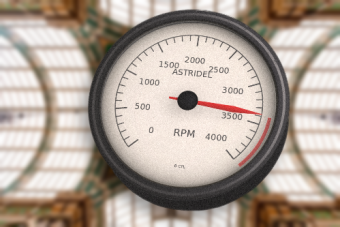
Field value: 3400; rpm
